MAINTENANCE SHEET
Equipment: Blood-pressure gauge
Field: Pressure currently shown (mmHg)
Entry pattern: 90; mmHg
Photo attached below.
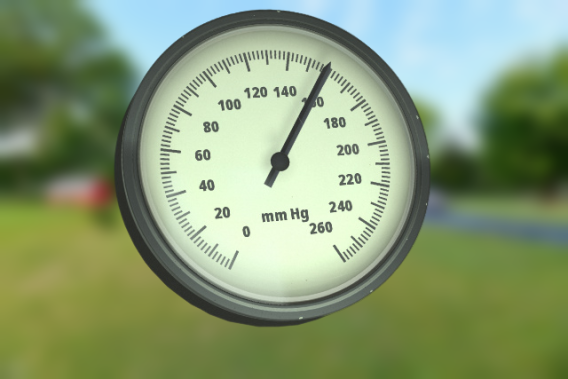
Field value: 158; mmHg
